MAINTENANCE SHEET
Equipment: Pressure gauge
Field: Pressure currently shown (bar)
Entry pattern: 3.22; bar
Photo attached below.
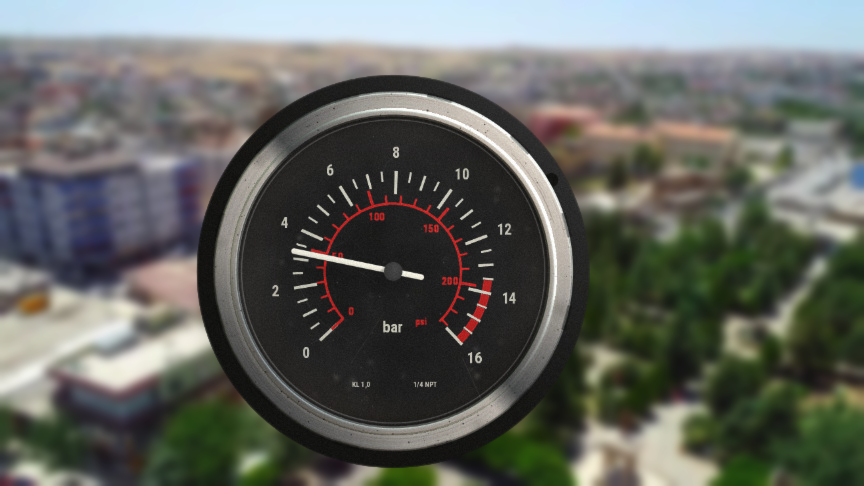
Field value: 3.25; bar
